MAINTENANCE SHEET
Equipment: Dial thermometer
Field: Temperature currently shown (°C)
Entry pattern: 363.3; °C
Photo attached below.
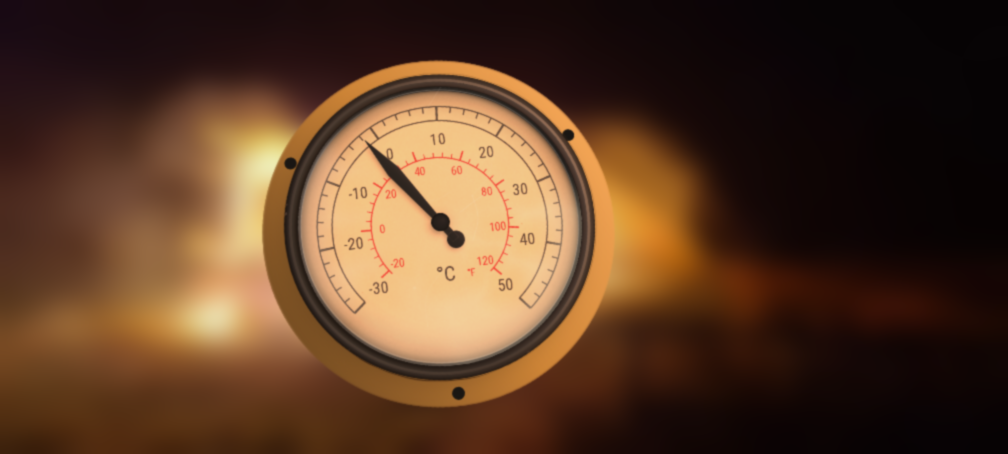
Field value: -2; °C
